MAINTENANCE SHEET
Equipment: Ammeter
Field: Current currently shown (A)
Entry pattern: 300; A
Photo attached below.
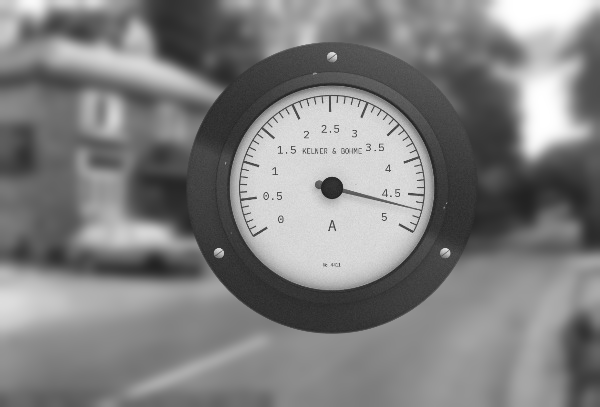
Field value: 4.7; A
